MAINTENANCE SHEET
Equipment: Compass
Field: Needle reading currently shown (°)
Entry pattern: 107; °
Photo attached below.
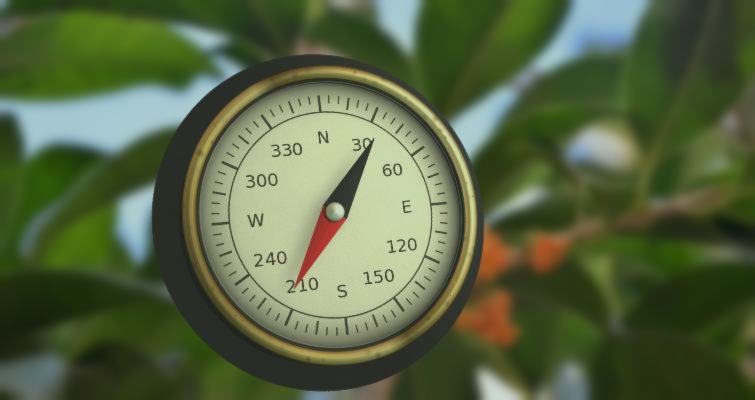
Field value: 215; °
